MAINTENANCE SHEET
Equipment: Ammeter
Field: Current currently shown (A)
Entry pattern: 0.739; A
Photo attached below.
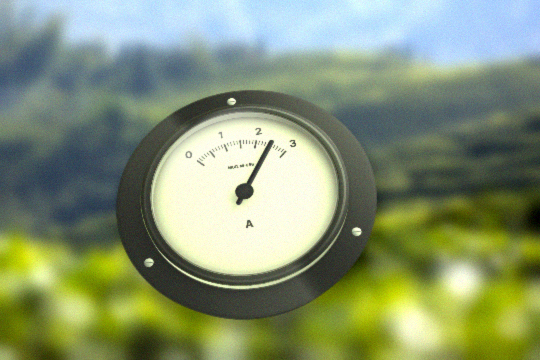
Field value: 2.5; A
